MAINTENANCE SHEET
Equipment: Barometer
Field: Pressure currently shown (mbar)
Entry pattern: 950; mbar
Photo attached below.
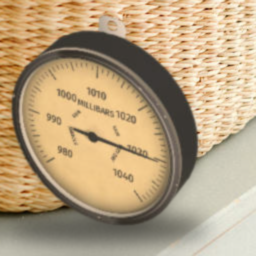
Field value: 1030; mbar
